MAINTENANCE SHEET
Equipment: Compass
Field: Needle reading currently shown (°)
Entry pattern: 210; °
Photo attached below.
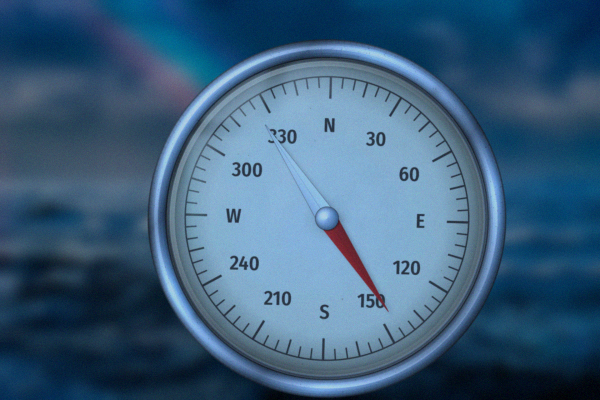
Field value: 145; °
